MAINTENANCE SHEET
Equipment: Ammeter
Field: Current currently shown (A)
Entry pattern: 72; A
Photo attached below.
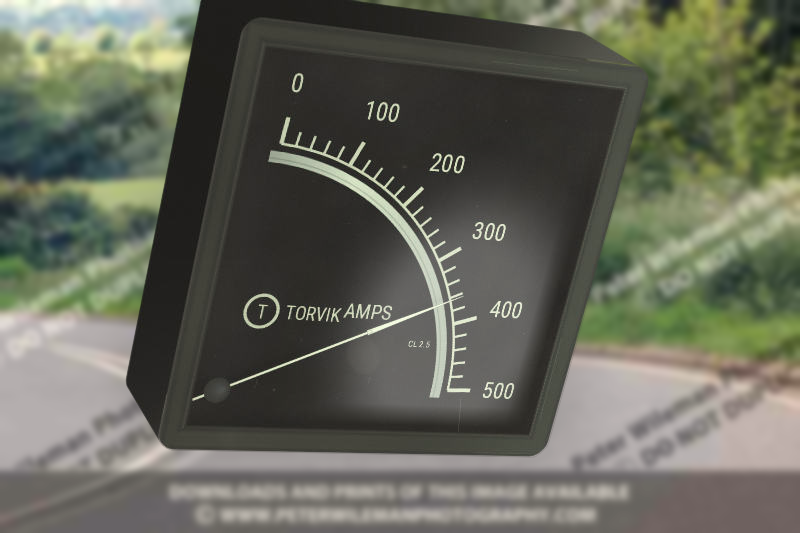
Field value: 360; A
